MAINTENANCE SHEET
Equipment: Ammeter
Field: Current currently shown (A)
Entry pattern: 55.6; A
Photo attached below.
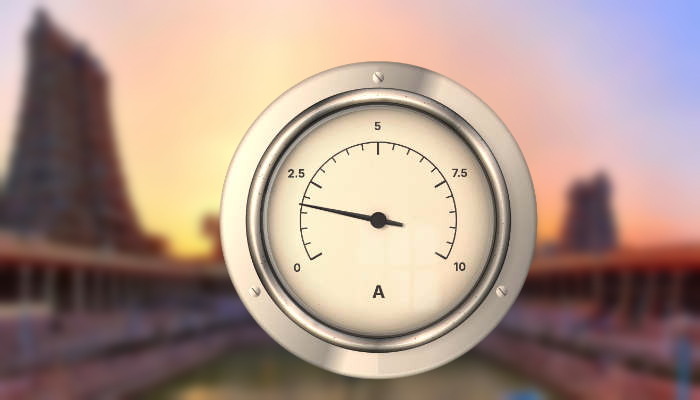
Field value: 1.75; A
